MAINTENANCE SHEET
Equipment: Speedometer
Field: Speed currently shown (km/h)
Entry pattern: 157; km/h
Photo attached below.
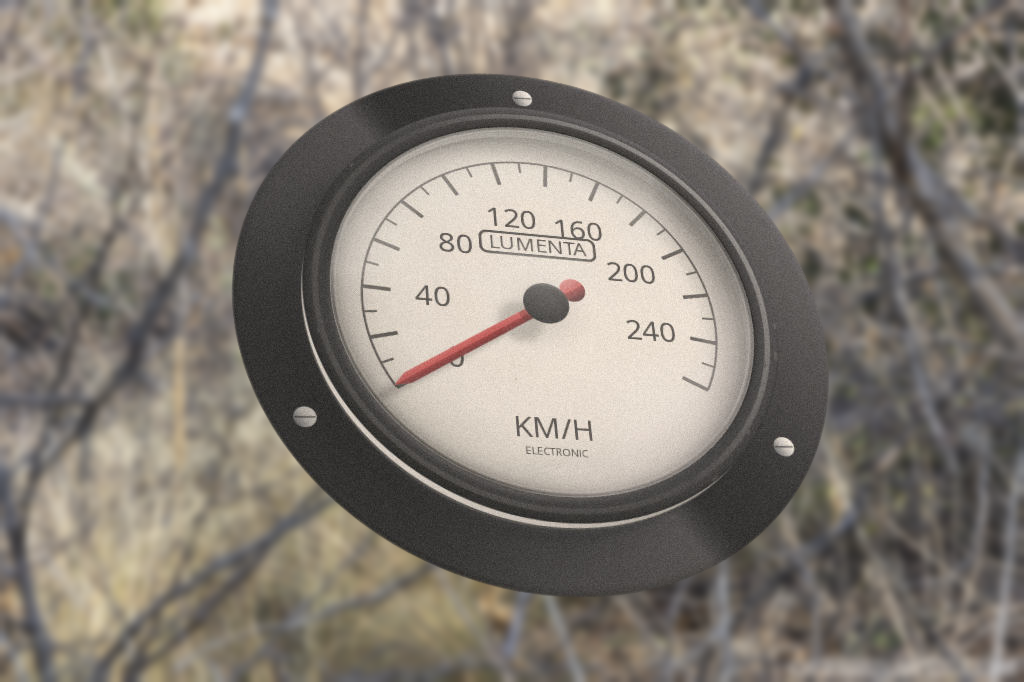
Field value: 0; km/h
